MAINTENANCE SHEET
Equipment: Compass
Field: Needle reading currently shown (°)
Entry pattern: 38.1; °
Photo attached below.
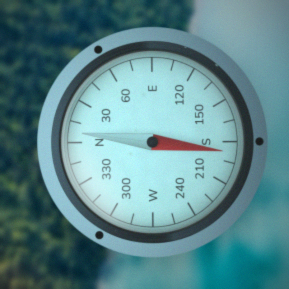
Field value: 187.5; °
